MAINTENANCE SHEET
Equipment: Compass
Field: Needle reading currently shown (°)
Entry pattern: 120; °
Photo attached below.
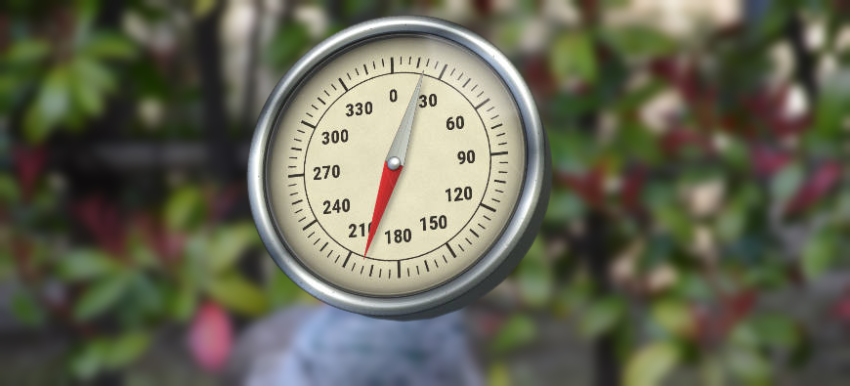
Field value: 200; °
